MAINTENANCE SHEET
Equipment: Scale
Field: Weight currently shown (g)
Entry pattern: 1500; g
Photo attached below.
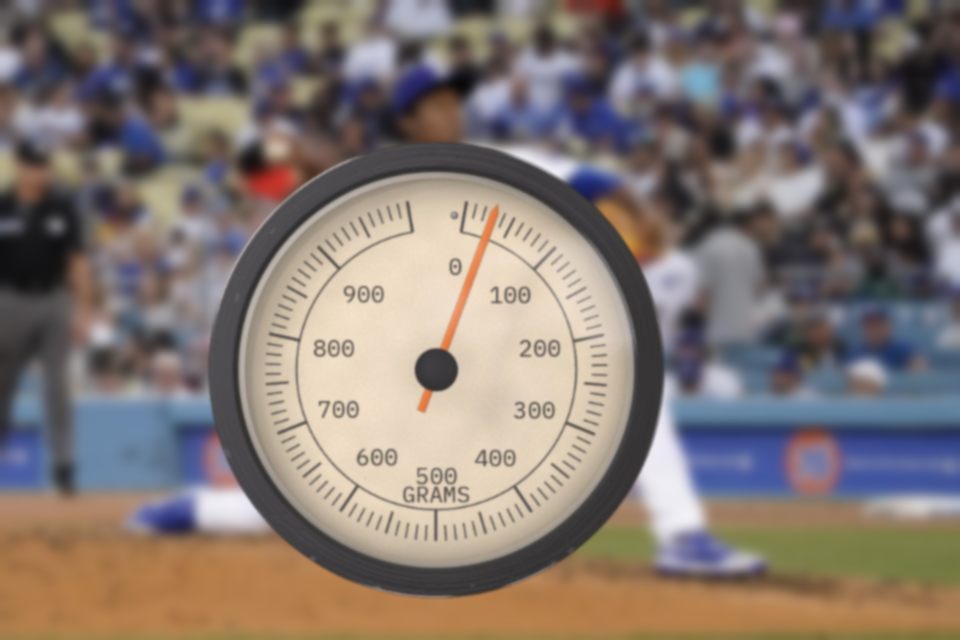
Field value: 30; g
